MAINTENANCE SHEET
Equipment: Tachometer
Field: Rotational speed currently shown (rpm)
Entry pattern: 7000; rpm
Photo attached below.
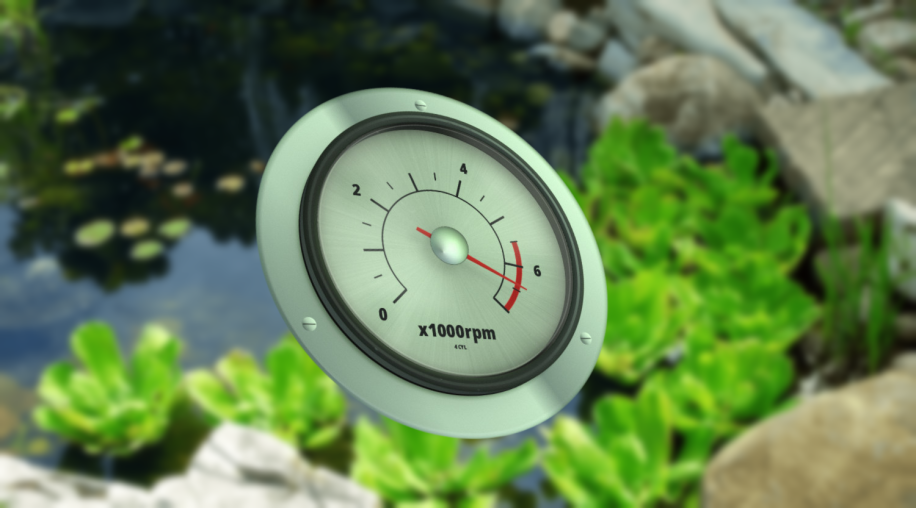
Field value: 6500; rpm
